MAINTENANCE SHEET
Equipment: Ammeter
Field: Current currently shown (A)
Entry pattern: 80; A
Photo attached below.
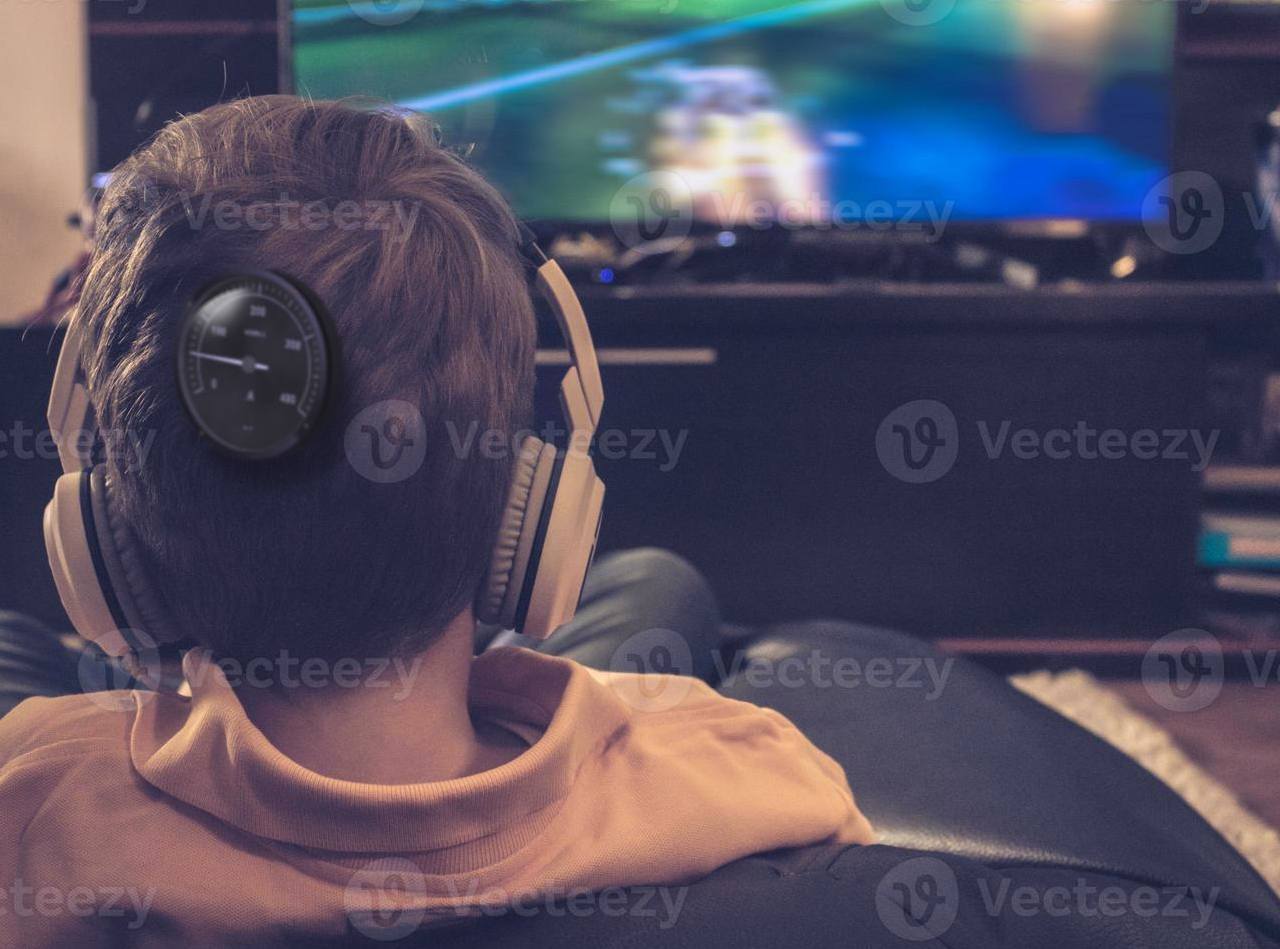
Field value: 50; A
